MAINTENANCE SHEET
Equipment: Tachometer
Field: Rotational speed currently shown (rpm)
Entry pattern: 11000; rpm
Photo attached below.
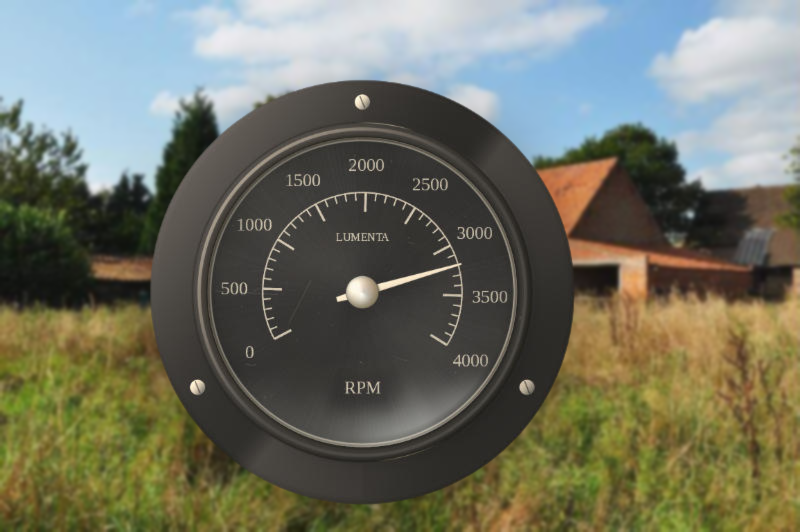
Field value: 3200; rpm
